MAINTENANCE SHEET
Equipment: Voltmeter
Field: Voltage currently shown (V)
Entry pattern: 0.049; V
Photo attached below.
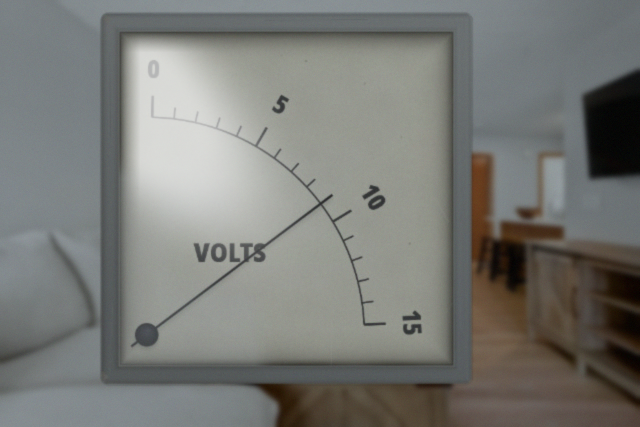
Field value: 9; V
